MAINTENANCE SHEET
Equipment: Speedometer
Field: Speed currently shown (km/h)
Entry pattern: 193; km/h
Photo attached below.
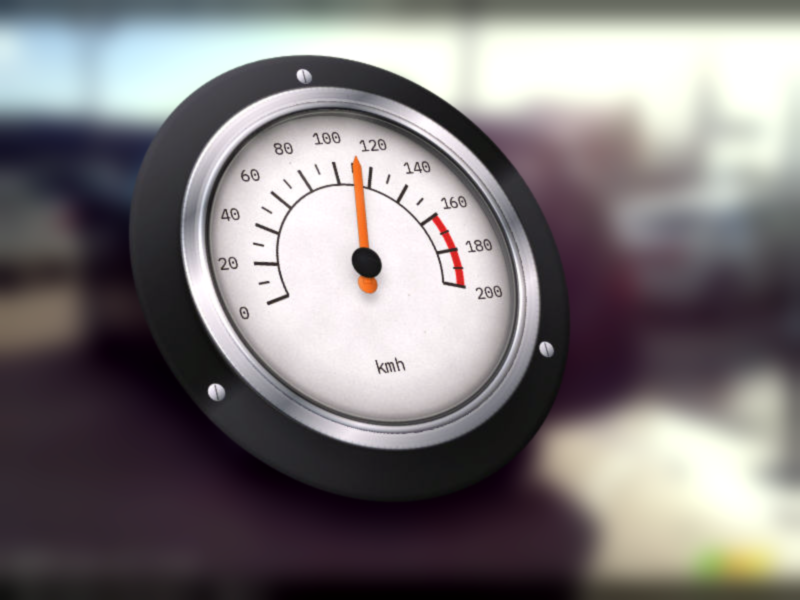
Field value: 110; km/h
